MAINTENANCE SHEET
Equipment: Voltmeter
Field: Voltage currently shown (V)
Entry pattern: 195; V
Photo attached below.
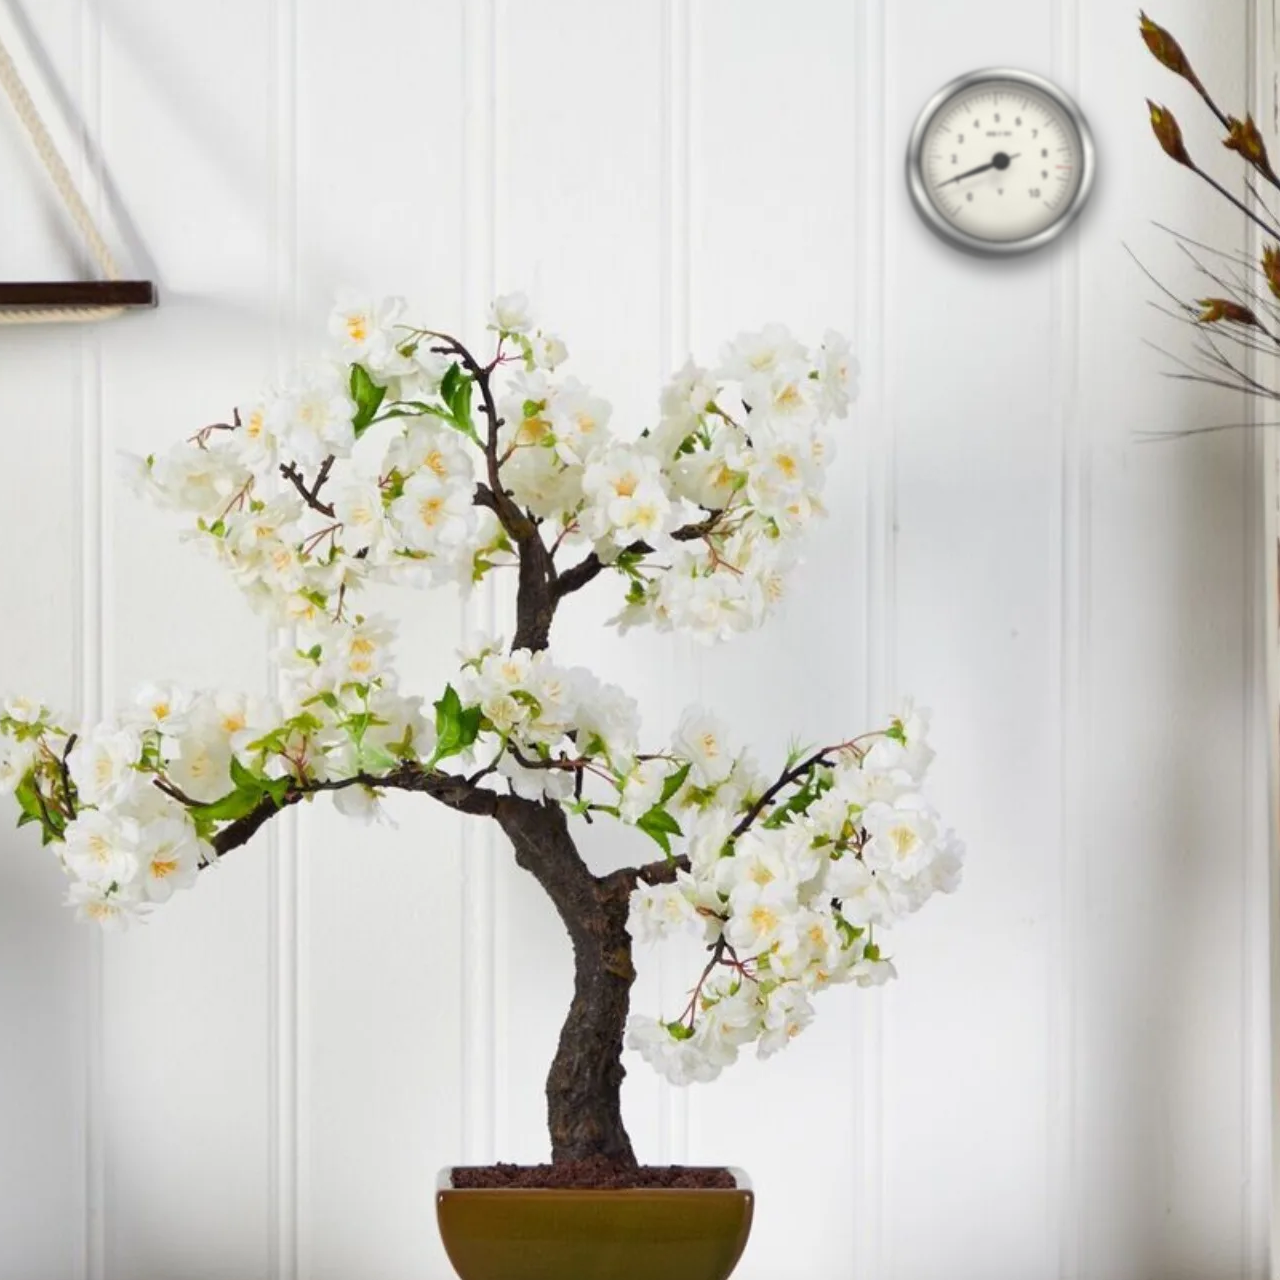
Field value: 1; V
